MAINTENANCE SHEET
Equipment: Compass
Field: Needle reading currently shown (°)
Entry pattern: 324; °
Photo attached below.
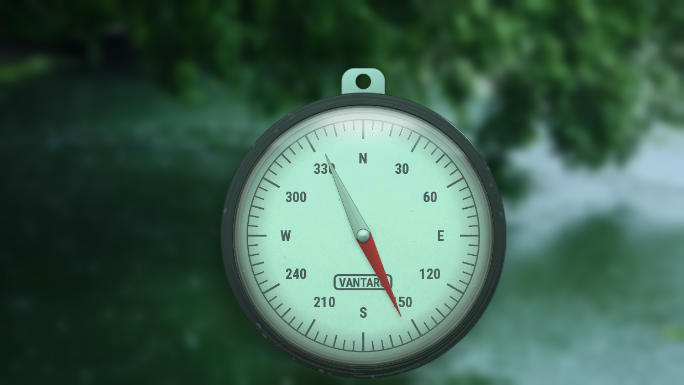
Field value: 155; °
